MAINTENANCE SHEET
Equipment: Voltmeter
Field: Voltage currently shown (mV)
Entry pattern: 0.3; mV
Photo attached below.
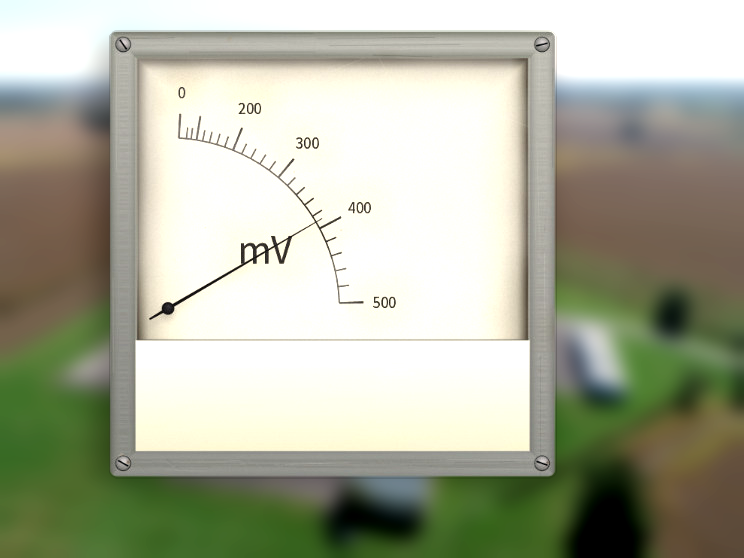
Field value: 390; mV
